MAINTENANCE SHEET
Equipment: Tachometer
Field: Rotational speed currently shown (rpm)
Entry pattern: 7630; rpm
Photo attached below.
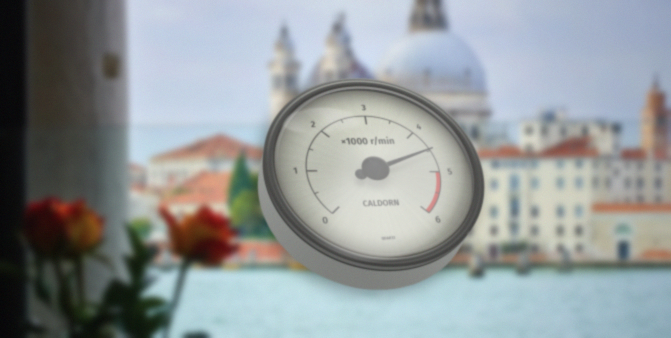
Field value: 4500; rpm
